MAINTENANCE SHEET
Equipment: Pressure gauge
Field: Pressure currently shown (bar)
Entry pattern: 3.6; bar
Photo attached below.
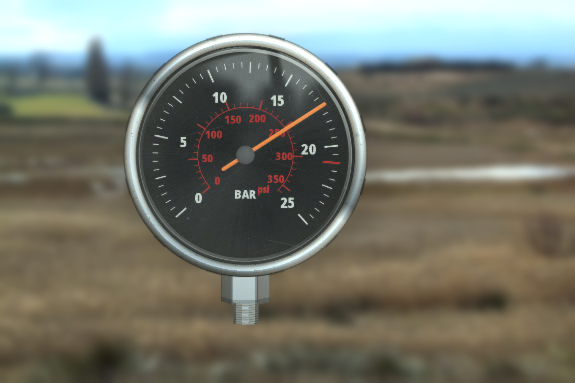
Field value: 17.5; bar
